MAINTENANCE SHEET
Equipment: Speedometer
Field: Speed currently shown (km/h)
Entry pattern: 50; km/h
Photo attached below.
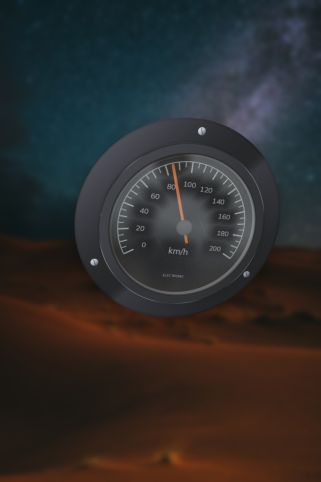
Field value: 85; km/h
